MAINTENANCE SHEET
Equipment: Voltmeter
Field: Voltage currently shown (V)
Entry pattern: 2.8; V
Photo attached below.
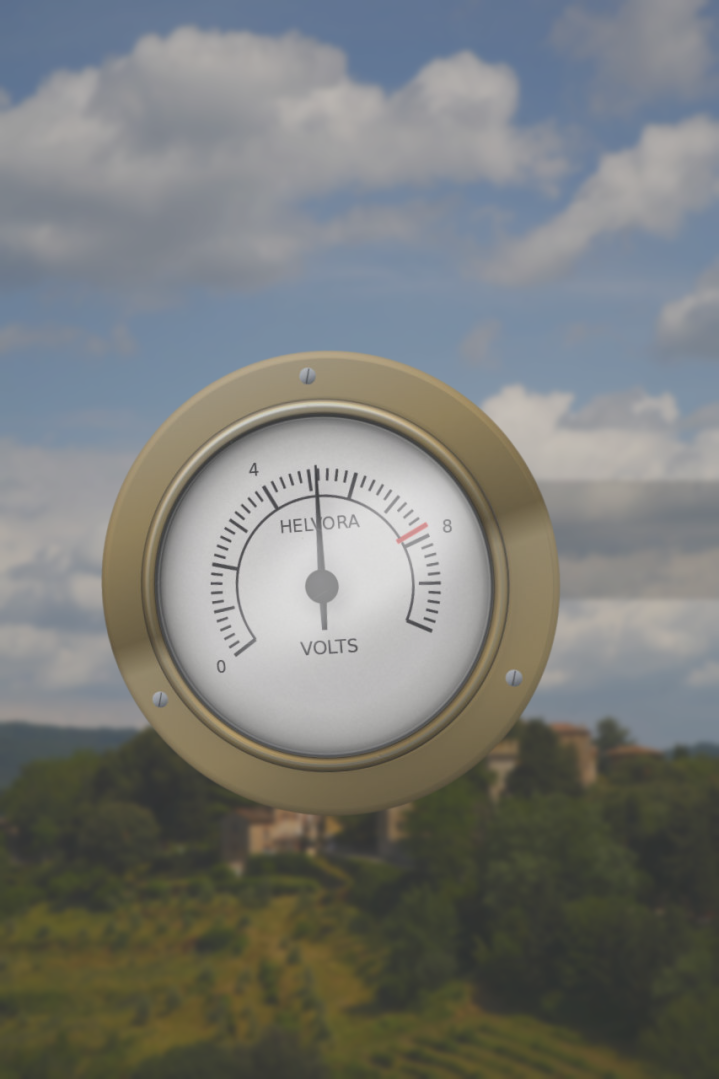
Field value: 5.2; V
